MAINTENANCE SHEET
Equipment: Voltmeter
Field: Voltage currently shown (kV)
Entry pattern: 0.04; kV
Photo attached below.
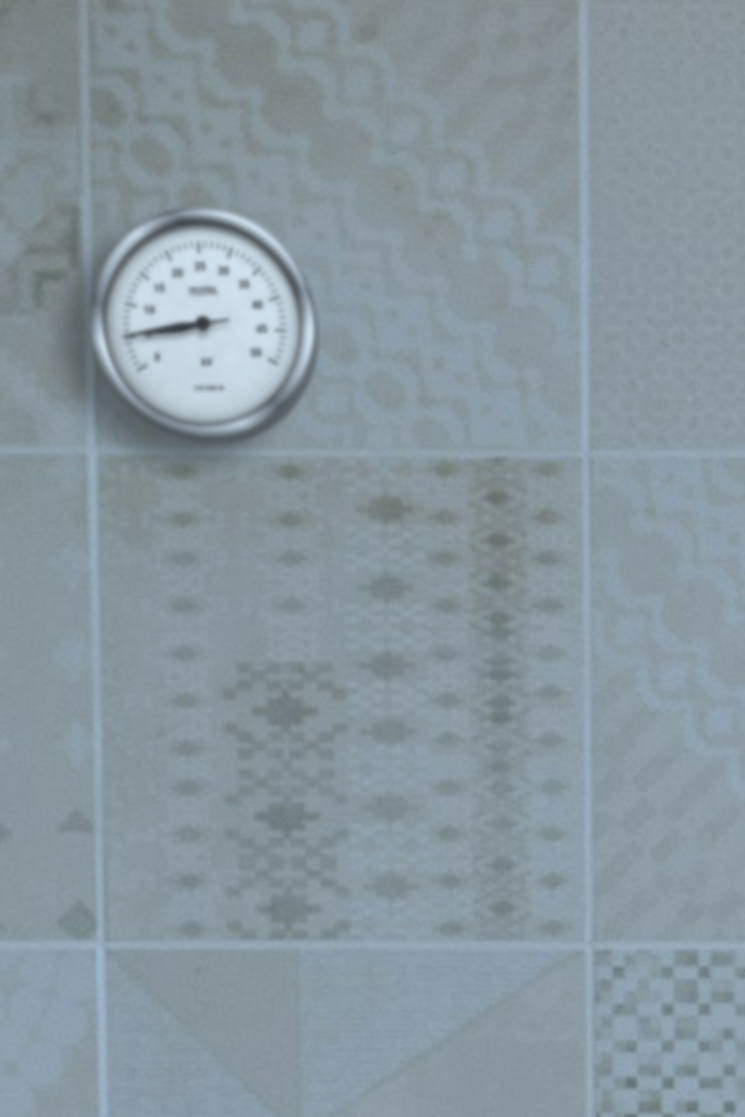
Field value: 5; kV
